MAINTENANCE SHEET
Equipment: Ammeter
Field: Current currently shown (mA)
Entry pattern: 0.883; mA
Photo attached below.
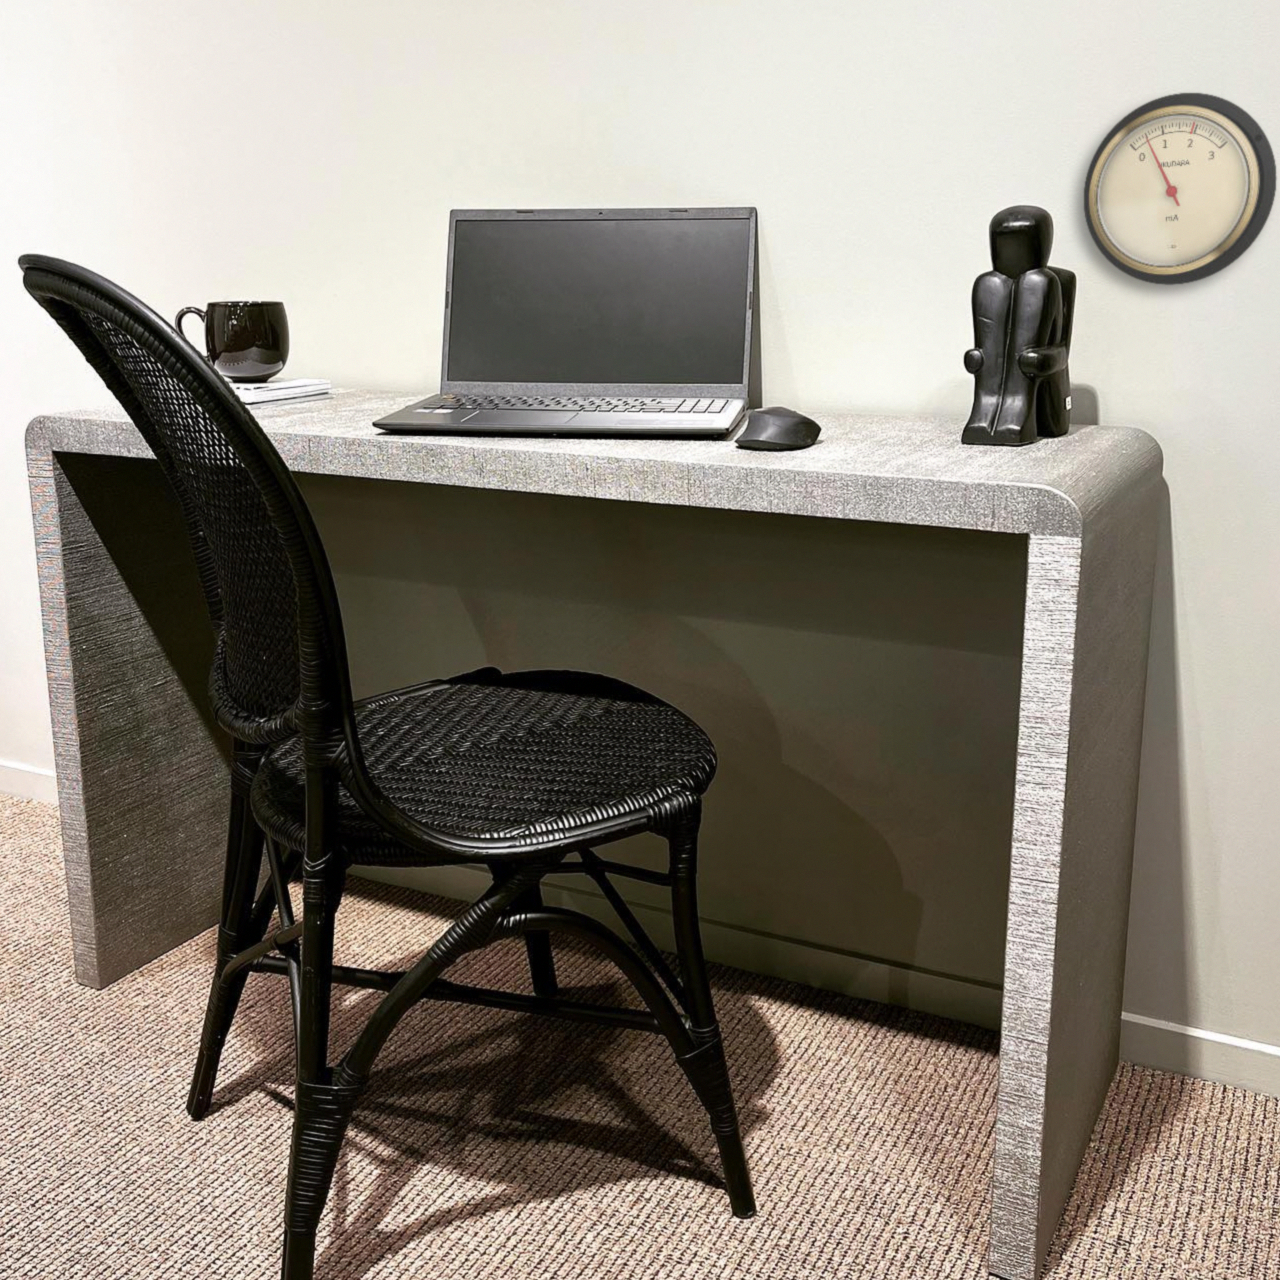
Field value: 0.5; mA
